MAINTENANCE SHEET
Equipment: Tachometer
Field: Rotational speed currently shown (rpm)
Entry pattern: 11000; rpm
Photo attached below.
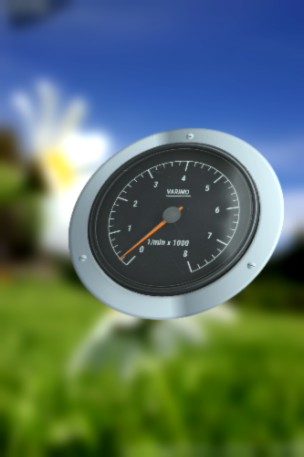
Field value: 200; rpm
